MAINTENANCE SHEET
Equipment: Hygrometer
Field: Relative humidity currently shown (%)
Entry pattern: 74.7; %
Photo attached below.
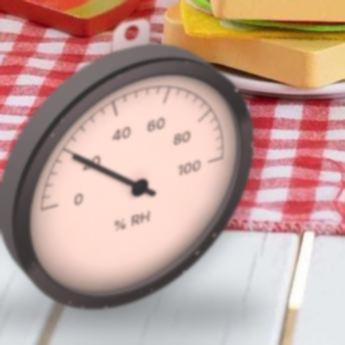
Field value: 20; %
